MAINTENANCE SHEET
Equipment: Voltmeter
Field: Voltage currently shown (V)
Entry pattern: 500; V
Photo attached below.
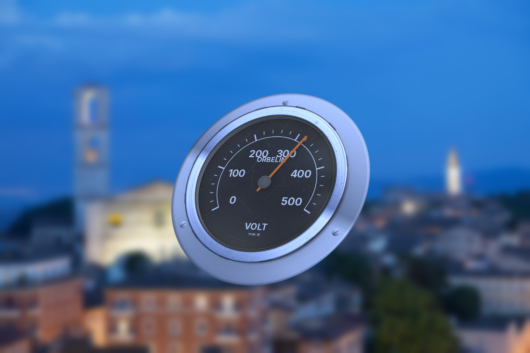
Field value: 320; V
